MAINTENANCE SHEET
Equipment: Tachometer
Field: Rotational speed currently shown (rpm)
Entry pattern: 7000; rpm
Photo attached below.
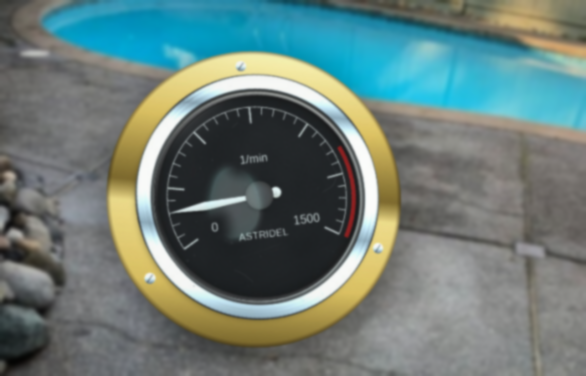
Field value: 150; rpm
